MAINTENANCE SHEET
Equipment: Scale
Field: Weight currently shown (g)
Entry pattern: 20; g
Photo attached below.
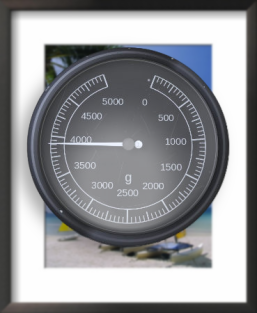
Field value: 3900; g
